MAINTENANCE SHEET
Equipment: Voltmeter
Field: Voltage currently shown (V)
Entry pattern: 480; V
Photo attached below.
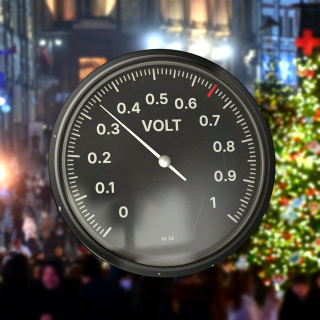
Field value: 0.34; V
